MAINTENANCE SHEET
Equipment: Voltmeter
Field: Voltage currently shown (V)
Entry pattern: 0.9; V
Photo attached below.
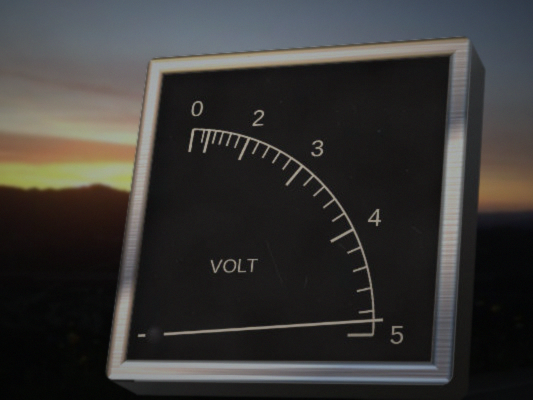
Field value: 4.9; V
